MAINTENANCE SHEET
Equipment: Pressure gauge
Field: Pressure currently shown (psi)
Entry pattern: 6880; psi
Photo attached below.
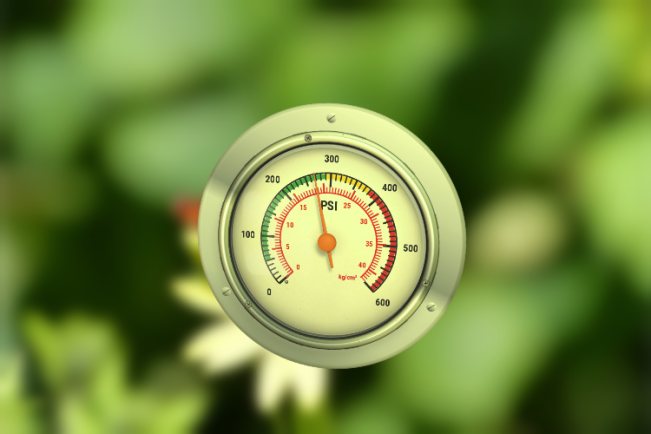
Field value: 270; psi
